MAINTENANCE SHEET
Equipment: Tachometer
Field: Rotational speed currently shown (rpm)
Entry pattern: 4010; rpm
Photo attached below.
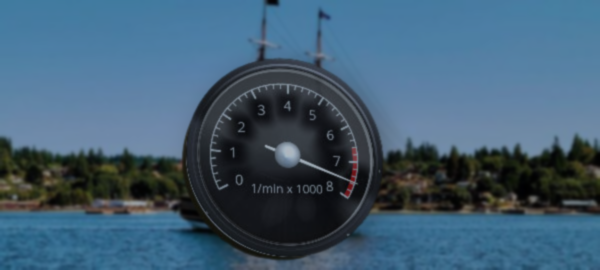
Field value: 7600; rpm
